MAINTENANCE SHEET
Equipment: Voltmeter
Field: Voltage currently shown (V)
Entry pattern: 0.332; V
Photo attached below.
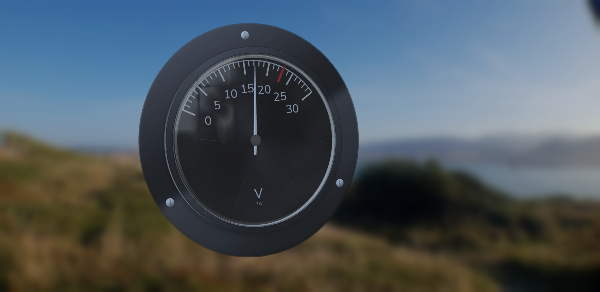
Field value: 17; V
